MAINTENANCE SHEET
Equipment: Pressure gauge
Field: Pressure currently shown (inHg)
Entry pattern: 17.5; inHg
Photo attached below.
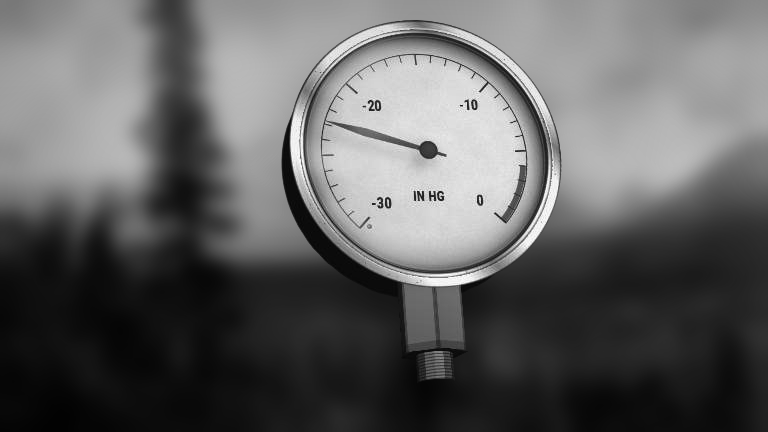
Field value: -23; inHg
